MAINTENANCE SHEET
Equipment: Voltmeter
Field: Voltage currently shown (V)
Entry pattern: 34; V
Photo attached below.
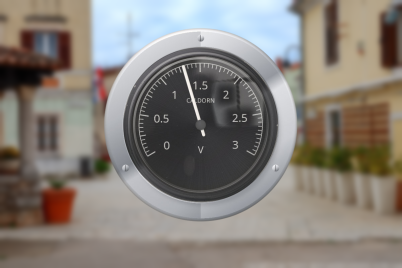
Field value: 1.3; V
